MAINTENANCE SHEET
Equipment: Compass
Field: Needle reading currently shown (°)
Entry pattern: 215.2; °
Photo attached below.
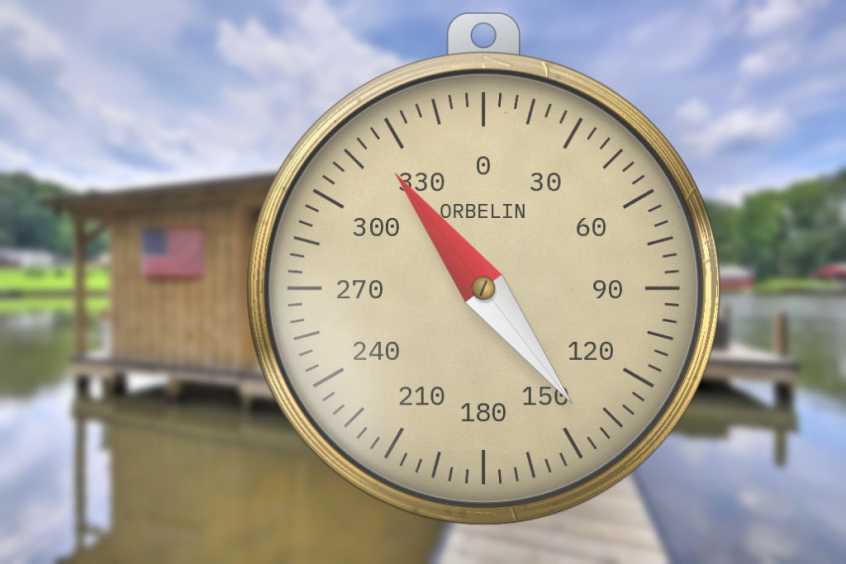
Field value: 322.5; °
